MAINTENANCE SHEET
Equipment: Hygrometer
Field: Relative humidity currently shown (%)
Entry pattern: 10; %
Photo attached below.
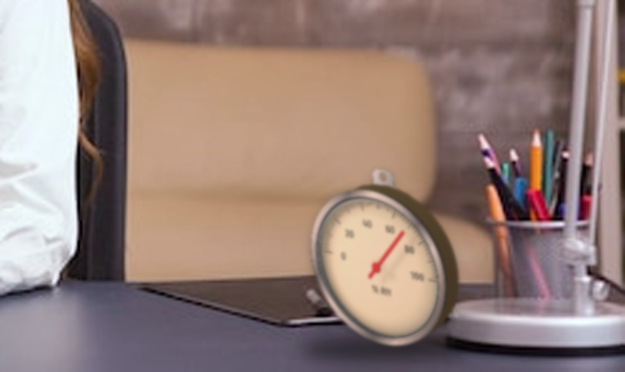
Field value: 70; %
